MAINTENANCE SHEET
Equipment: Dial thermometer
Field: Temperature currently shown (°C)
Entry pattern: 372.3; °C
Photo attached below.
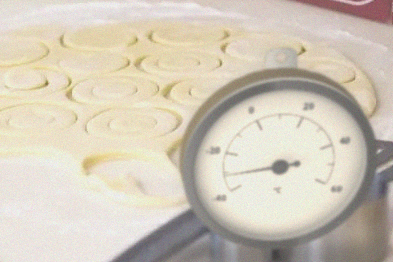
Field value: -30; °C
